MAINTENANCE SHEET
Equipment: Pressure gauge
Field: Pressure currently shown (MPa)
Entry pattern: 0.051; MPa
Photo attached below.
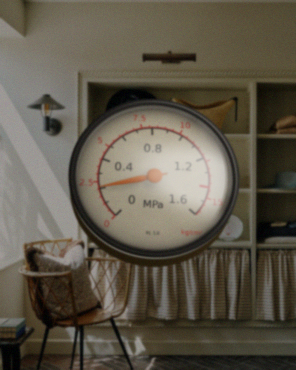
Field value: 0.2; MPa
